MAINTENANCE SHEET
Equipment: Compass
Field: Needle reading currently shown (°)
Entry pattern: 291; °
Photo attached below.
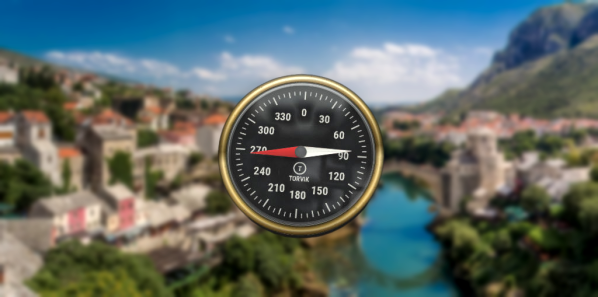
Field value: 265; °
